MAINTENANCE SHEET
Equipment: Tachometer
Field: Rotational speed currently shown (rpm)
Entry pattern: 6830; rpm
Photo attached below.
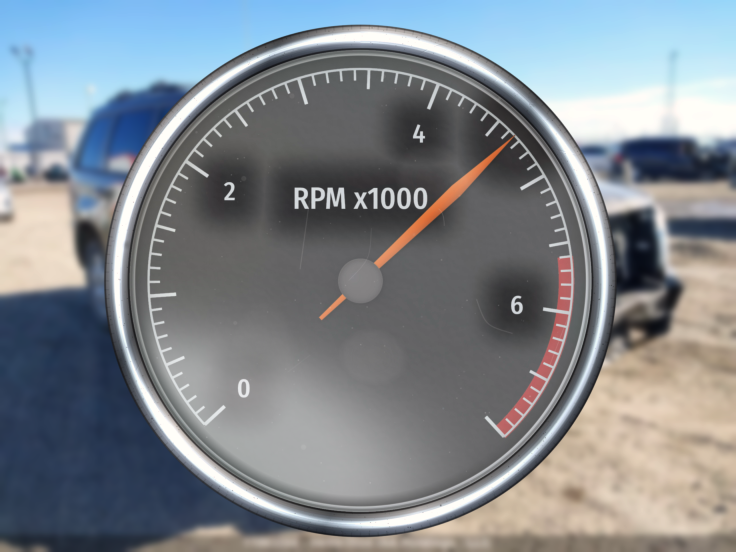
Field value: 4650; rpm
